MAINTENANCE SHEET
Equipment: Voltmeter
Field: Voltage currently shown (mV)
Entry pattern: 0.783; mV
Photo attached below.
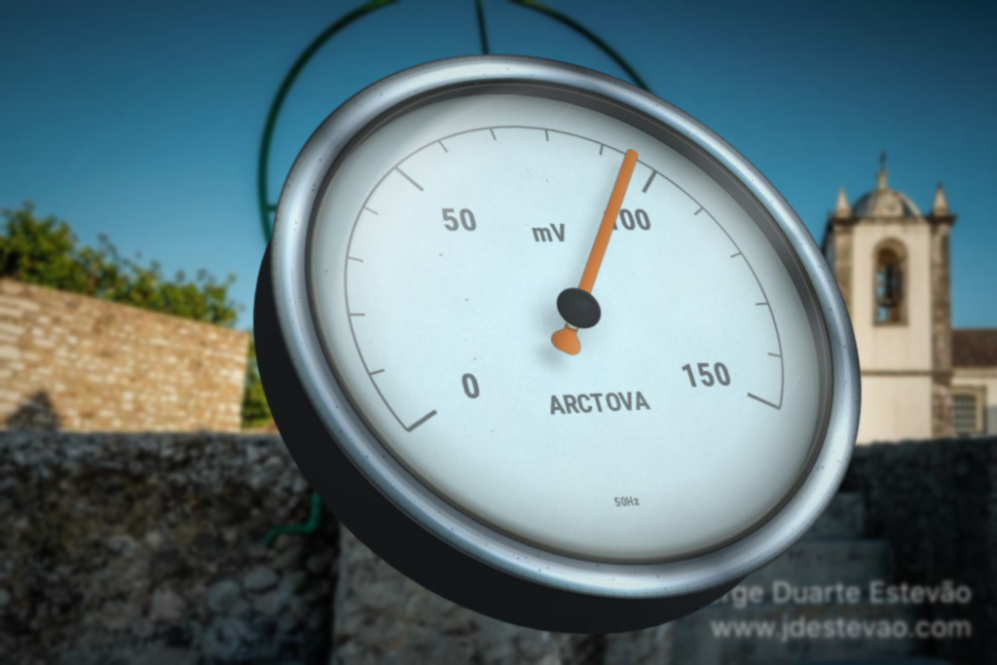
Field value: 95; mV
